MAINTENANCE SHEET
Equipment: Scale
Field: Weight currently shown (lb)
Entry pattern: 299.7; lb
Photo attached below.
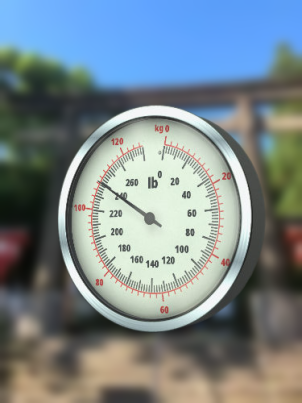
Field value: 240; lb
